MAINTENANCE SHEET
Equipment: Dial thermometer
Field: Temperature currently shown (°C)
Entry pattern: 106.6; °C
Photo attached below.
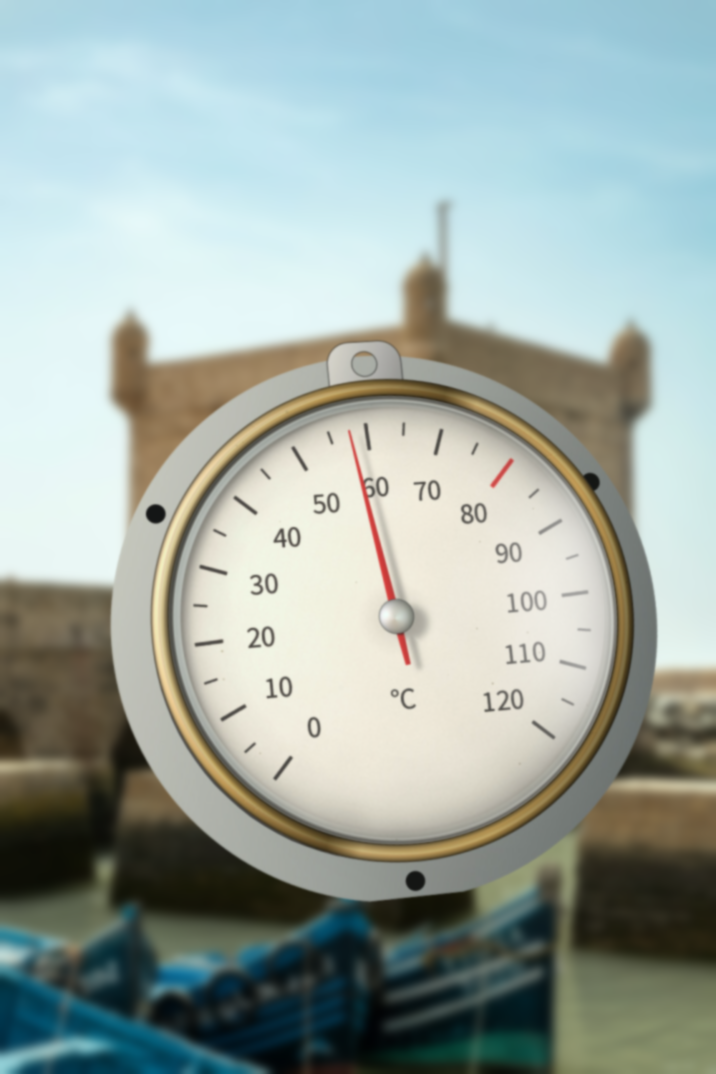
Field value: 57.5; °C
